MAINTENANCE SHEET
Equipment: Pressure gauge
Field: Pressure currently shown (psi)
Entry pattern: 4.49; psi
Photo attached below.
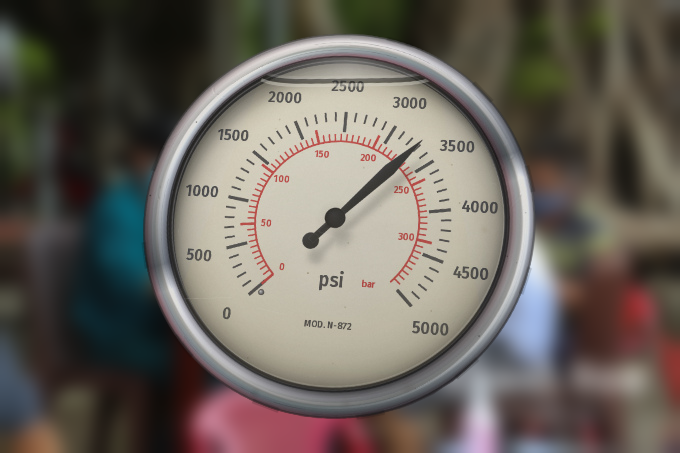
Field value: 3300; psi
